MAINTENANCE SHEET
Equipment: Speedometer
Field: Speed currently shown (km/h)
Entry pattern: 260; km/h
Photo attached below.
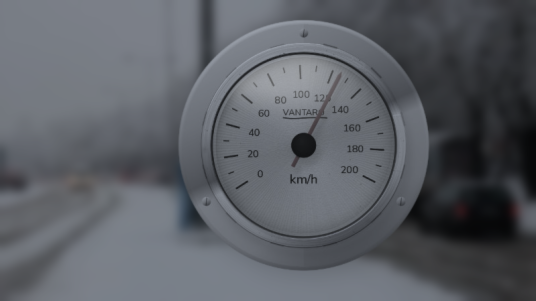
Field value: 125; km/h
